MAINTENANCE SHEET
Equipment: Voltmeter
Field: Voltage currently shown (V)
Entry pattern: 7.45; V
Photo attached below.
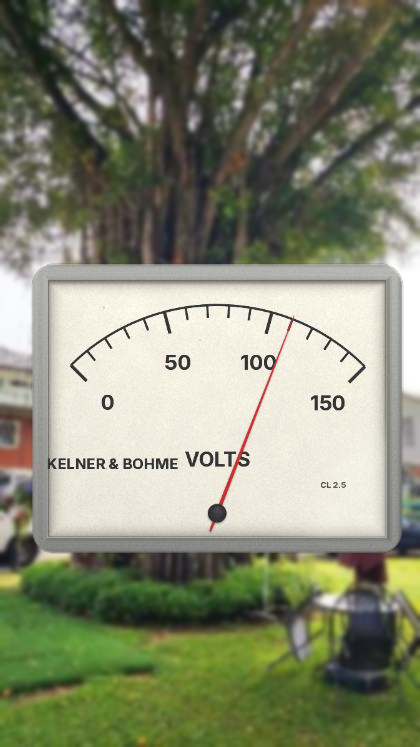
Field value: 110; V
